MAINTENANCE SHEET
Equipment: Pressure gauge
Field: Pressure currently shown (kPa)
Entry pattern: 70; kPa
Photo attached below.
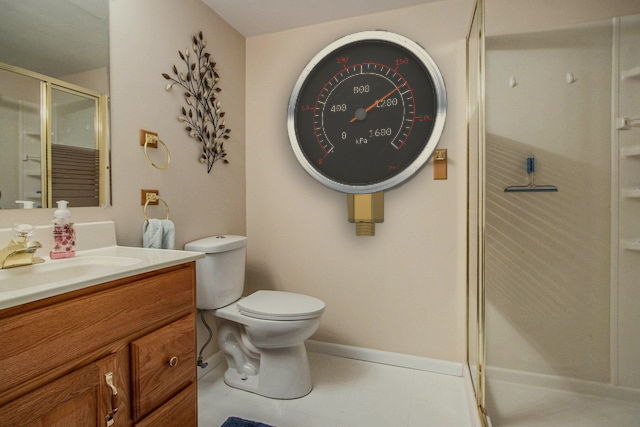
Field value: 1150; kPa
